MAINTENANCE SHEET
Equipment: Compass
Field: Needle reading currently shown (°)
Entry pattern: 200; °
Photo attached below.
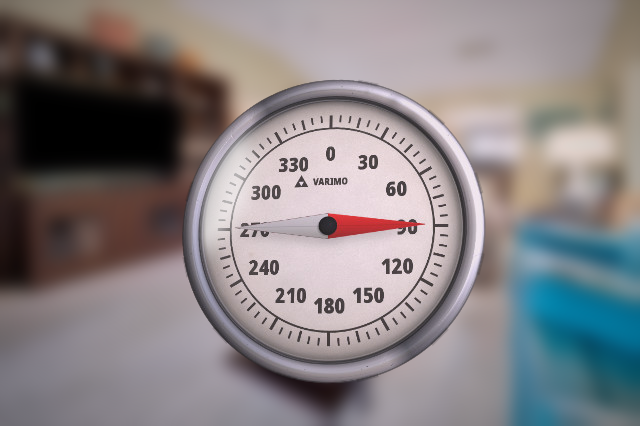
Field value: 90; °
